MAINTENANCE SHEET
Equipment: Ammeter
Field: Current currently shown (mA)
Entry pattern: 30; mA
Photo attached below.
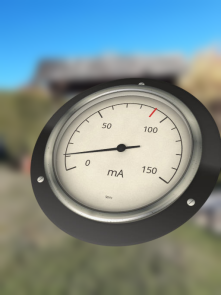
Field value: 10; mA
